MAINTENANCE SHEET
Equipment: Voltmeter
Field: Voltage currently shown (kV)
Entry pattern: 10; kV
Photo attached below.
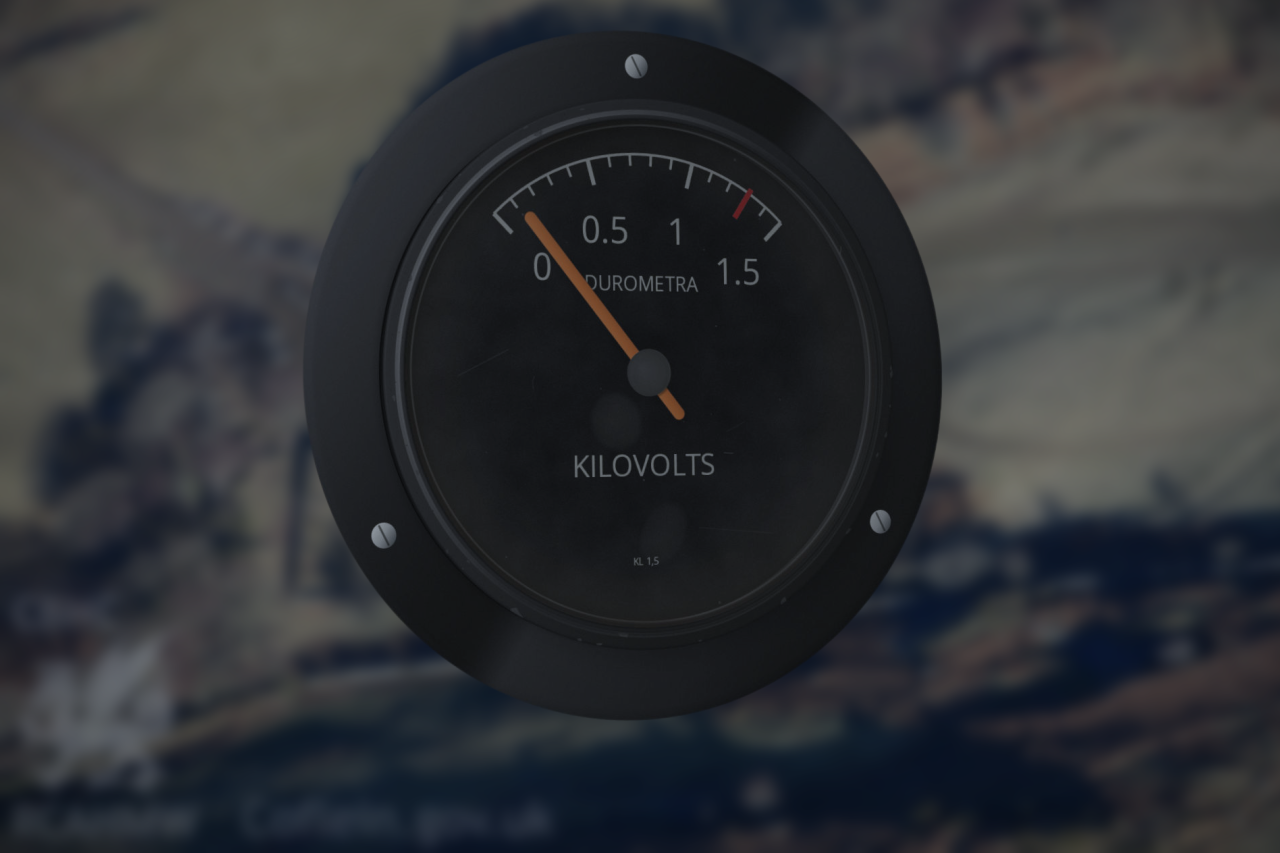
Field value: 0.1; kV
